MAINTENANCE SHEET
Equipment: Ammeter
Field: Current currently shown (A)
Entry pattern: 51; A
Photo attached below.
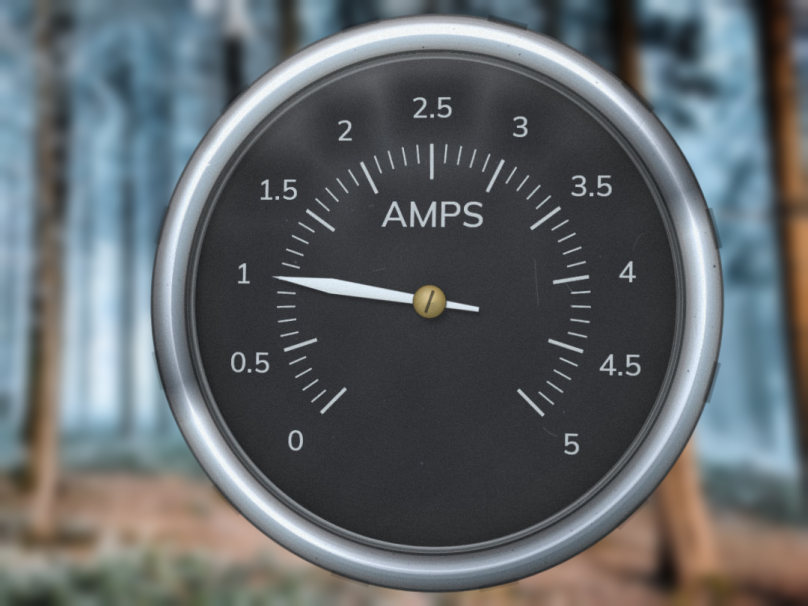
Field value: 1; A
